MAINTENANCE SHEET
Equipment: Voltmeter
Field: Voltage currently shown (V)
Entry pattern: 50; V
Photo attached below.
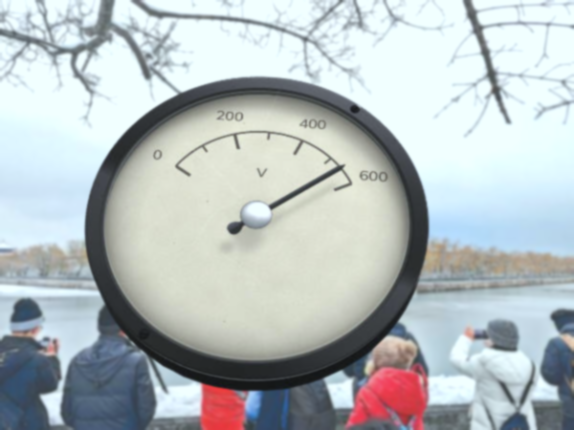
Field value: 550; V
